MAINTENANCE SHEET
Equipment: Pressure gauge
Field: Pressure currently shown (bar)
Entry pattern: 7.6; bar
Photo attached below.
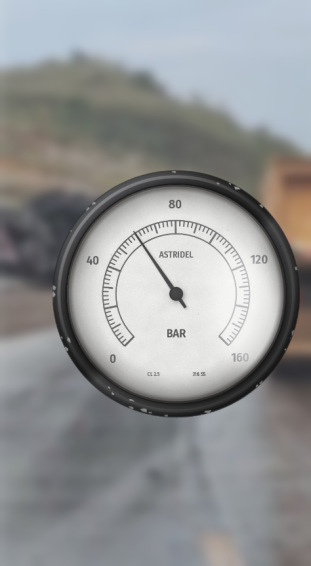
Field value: 60; bar
